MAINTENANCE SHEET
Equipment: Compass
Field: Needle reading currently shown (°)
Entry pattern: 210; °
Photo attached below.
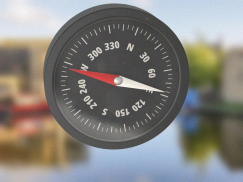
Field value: 265; °
